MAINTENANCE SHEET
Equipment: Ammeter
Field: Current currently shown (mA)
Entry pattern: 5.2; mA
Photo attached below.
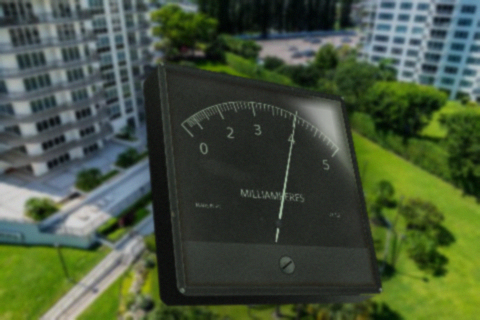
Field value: 4; mA
